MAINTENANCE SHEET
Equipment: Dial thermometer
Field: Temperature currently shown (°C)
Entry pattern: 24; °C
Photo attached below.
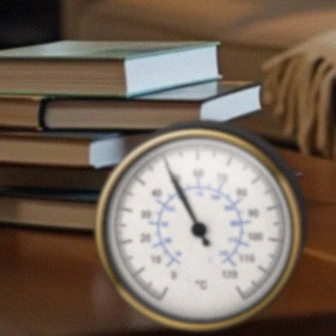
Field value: 50; °C
